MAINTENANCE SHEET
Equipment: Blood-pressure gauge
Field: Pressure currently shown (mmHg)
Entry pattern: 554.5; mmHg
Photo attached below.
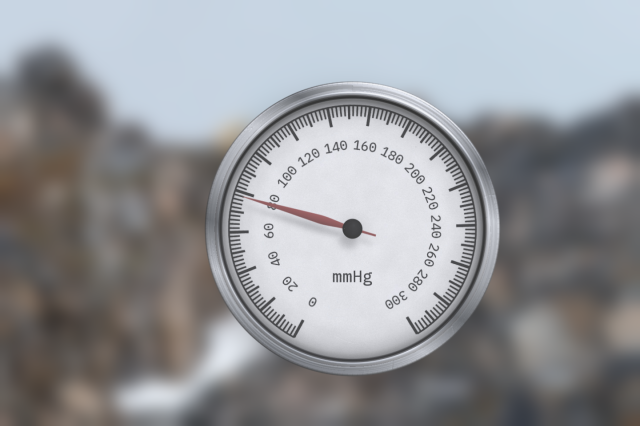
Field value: 78; mmHg
